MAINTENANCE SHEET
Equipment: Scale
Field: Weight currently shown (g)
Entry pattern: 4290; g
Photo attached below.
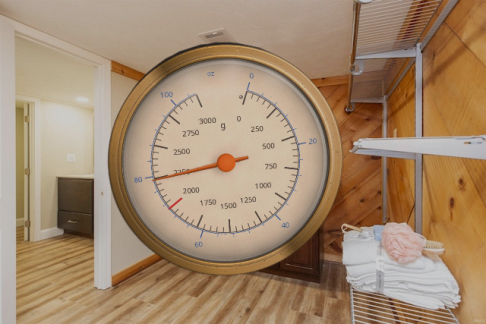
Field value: 2250; g
